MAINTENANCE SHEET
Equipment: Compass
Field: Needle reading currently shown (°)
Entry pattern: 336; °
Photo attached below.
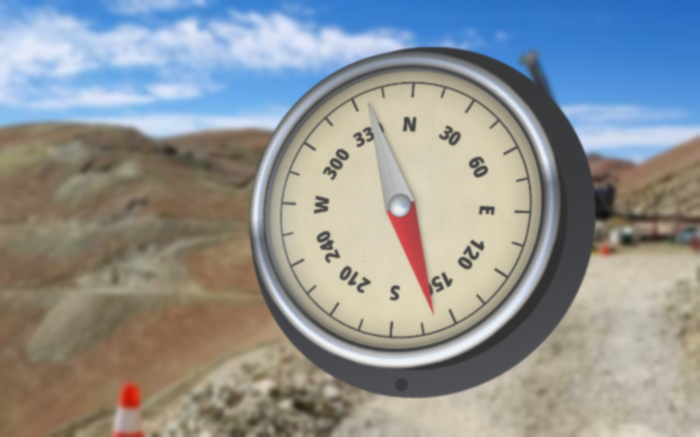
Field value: 157.5; °
